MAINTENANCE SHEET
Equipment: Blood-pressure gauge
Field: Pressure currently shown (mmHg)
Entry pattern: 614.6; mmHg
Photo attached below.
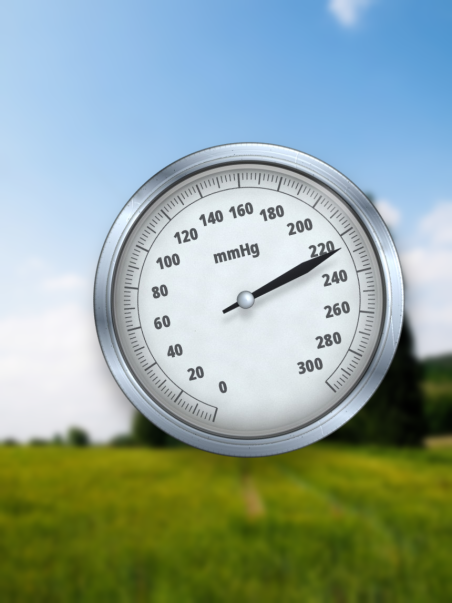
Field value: 226; mmHg
